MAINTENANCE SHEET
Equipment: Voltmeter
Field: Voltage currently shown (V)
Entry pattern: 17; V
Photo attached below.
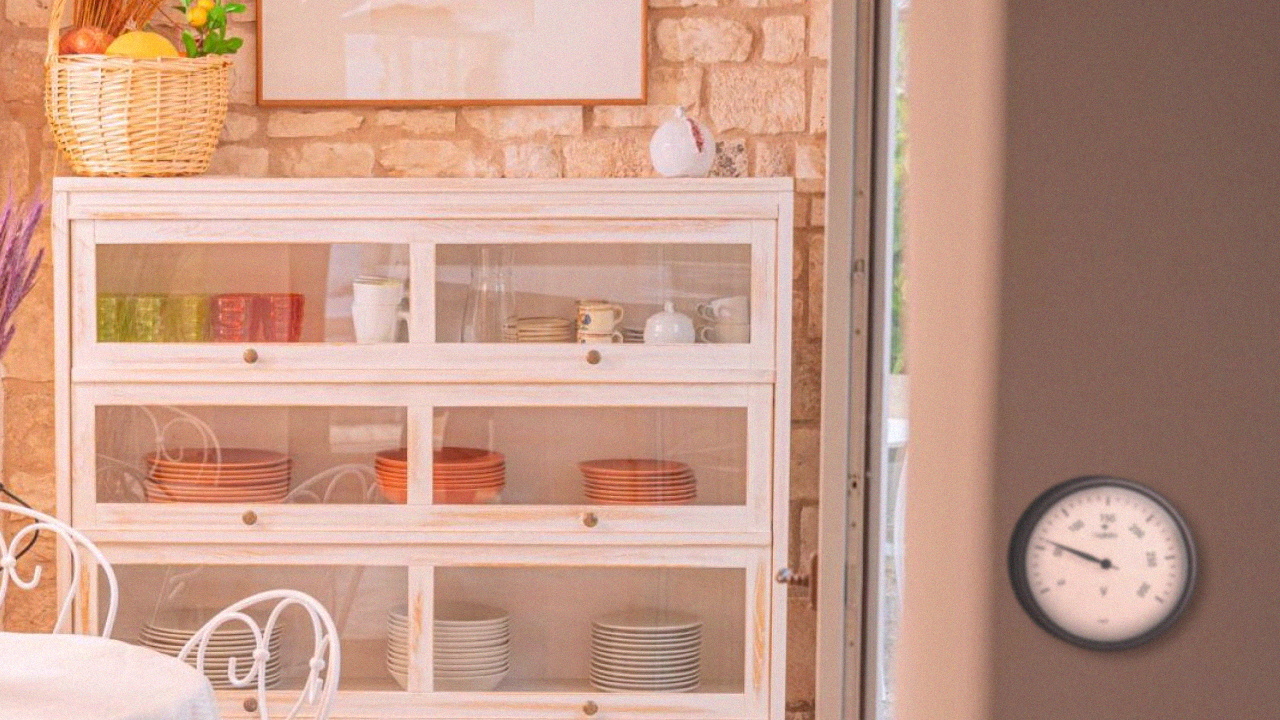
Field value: 60; V
